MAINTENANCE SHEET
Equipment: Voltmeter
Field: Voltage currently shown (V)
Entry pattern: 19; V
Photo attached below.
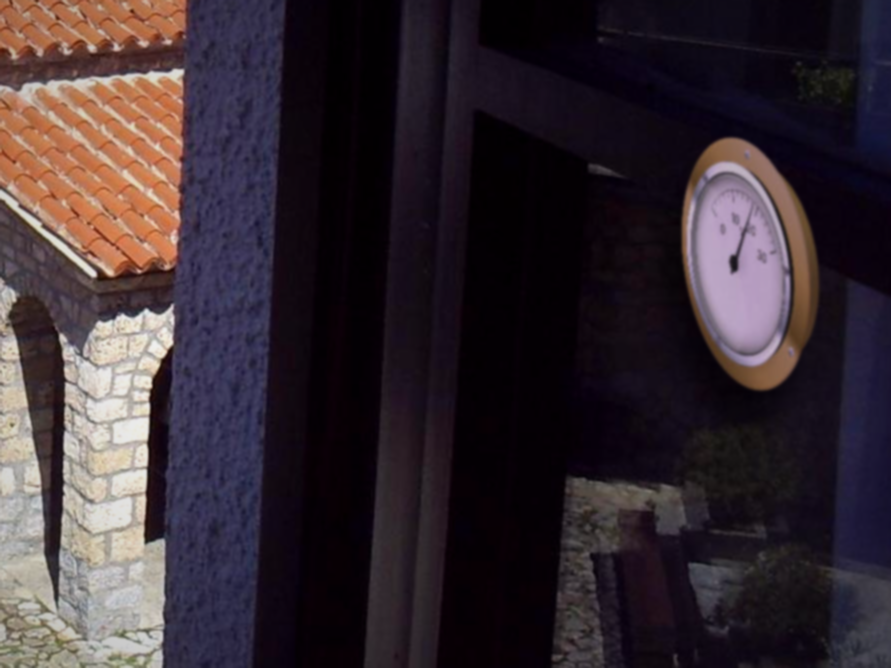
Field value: 20; V
